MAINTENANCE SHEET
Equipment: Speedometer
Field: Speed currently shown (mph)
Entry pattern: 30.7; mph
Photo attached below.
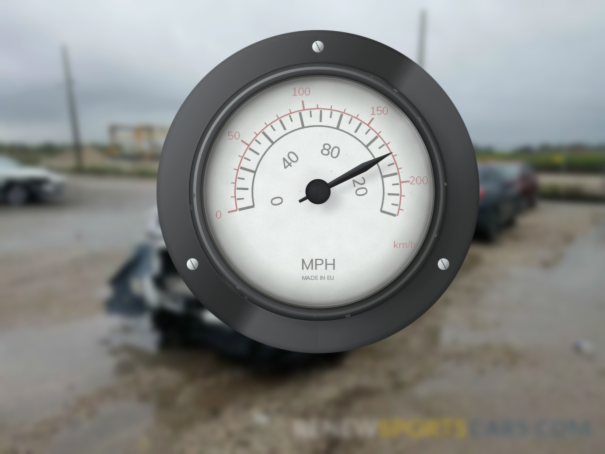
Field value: 110; mph
